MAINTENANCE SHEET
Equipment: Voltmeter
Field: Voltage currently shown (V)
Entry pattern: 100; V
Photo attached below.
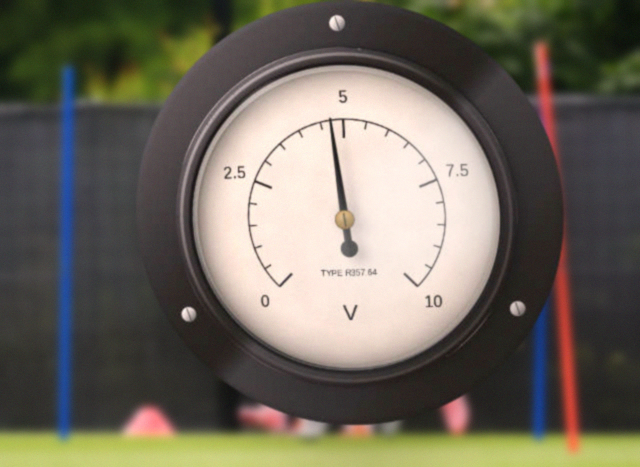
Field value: 4.75; V
